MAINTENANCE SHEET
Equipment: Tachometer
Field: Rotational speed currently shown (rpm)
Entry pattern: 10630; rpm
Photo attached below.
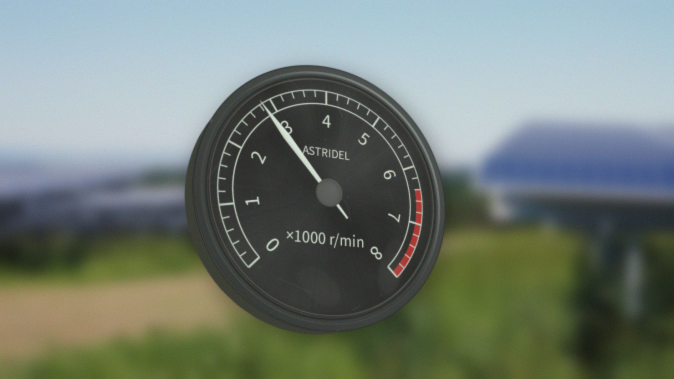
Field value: 2800; rpm
